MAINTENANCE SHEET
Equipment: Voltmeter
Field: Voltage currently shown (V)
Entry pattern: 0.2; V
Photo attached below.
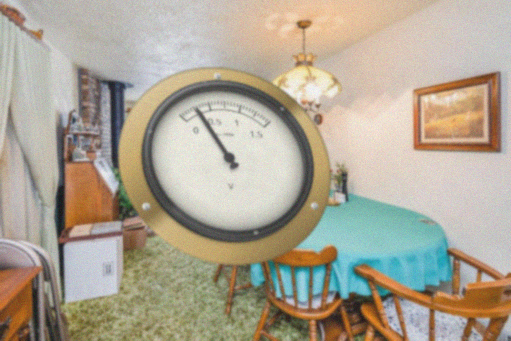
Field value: 0.25; V
